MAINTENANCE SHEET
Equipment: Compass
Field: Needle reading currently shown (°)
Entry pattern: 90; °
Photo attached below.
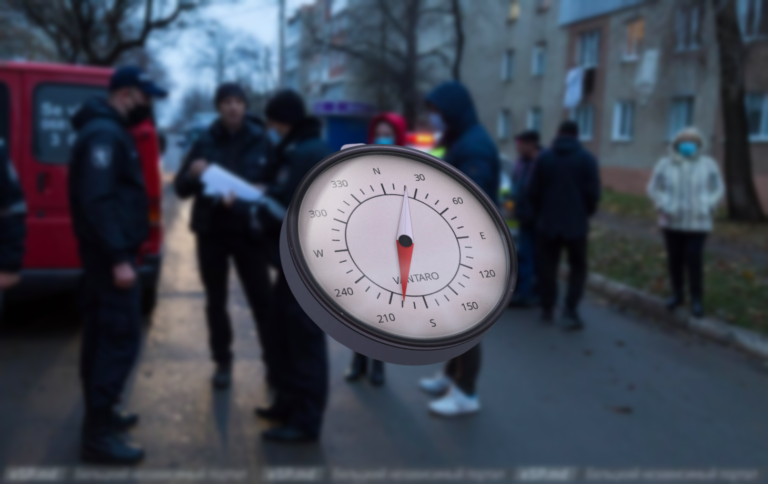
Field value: 200; °
